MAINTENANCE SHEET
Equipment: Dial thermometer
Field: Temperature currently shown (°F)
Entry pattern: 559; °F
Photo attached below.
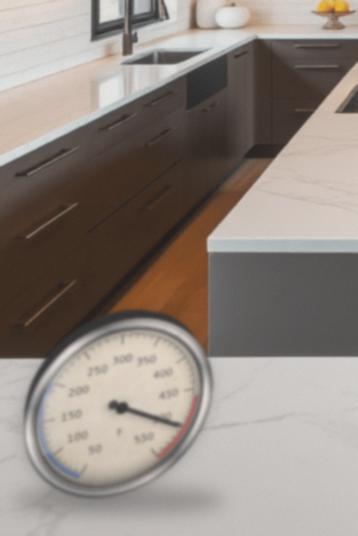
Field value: 500; °F
